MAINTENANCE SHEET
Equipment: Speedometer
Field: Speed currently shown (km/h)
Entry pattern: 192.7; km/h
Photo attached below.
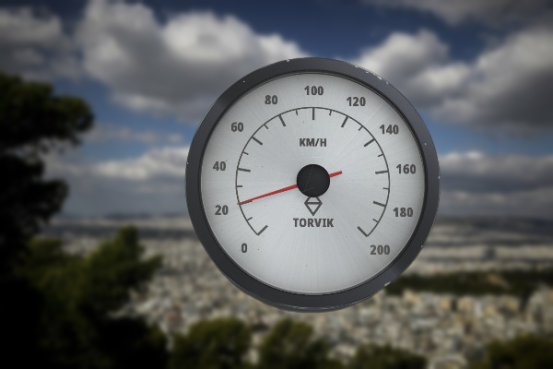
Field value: 20; km/h
